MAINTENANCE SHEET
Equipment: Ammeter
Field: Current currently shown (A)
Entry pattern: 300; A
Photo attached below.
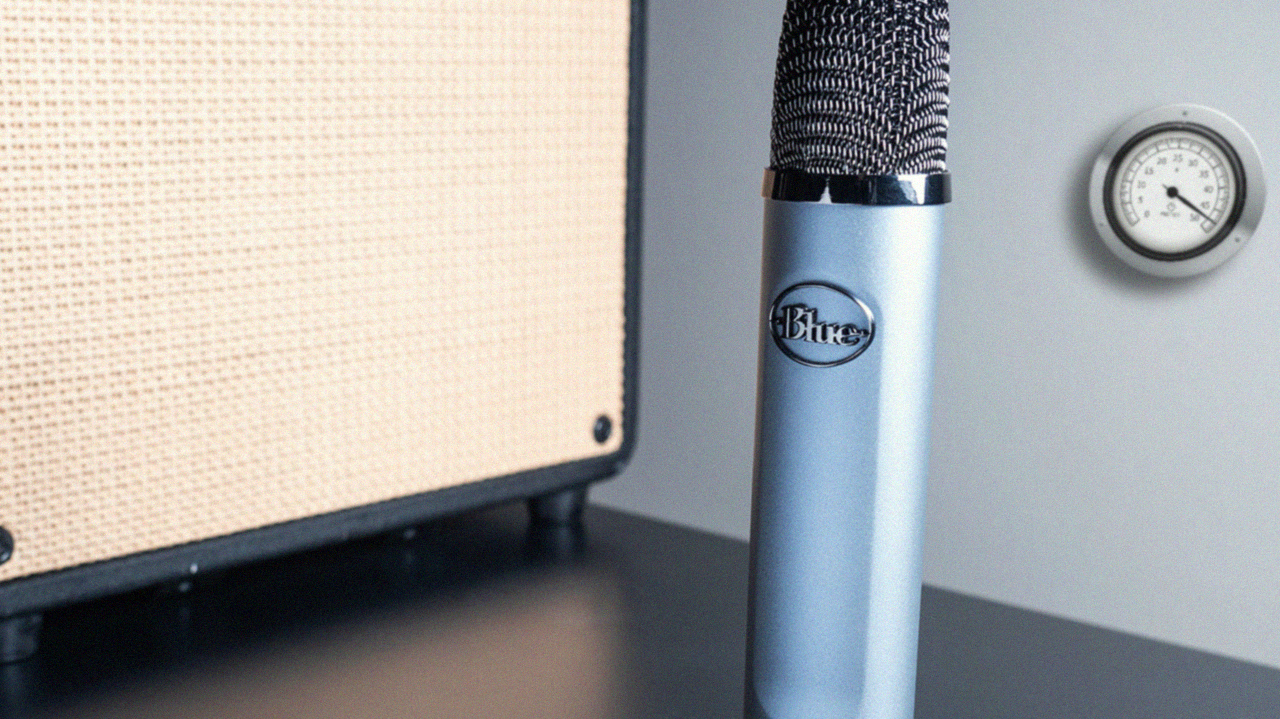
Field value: 47.5; A
